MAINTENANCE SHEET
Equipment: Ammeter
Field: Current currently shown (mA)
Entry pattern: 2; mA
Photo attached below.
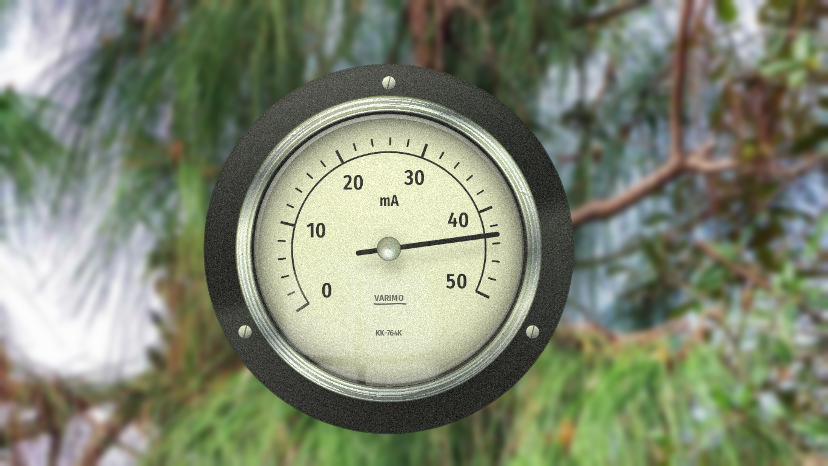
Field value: 43; mA
